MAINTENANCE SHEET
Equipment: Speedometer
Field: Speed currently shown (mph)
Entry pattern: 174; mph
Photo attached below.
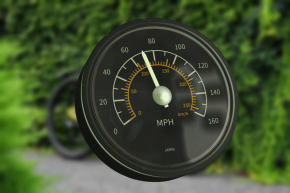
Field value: 70; mph
